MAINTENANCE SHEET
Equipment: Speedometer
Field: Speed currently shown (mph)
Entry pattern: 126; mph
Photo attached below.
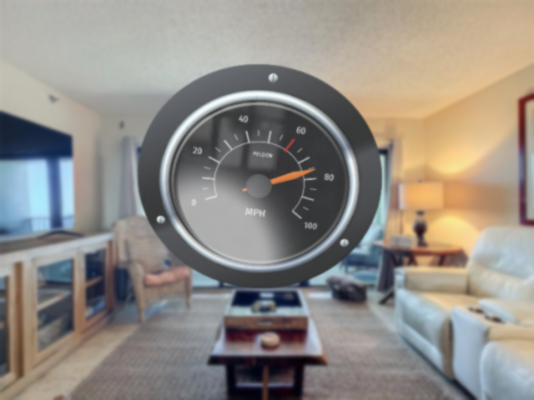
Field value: 75; mph
